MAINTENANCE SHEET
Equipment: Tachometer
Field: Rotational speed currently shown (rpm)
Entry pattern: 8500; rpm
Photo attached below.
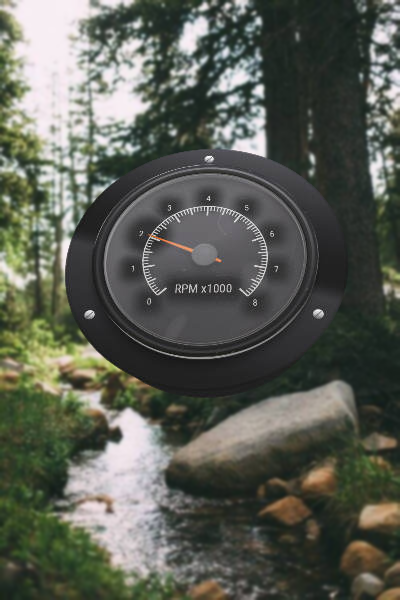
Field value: 2000; rpm
